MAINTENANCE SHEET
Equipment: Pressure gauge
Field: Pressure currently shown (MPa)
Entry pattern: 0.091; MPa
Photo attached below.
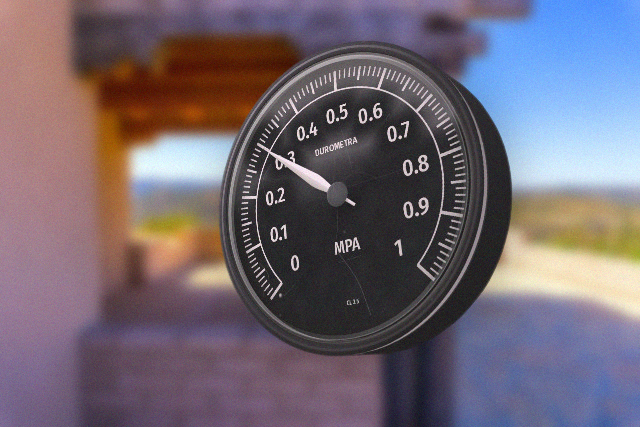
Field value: 0.3; MPa
